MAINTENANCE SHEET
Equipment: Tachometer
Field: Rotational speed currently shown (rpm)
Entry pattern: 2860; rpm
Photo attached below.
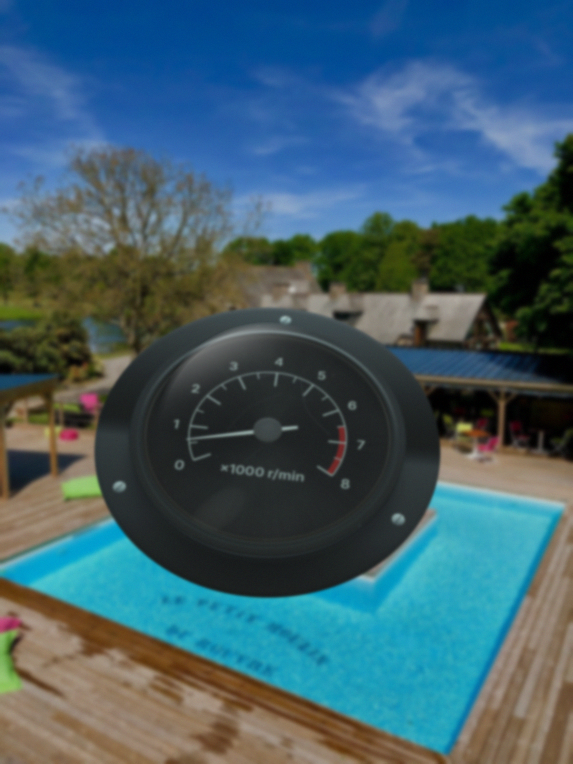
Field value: 500; rpm
